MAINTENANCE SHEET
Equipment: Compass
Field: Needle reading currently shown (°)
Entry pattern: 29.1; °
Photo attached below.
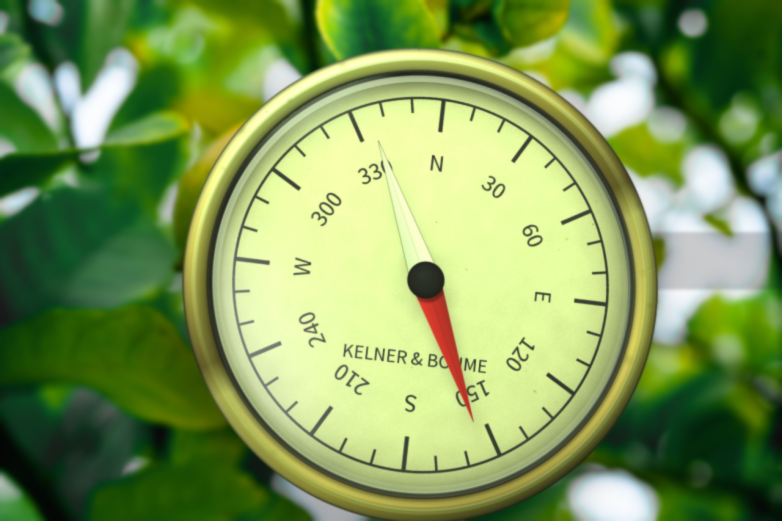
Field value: 155; °
